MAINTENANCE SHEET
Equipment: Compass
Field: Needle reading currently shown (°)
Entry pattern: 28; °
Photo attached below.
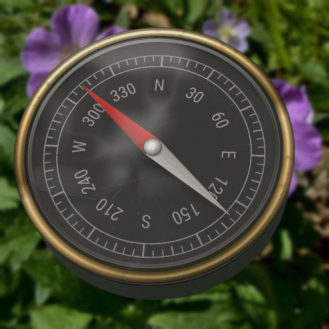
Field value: 310; °
